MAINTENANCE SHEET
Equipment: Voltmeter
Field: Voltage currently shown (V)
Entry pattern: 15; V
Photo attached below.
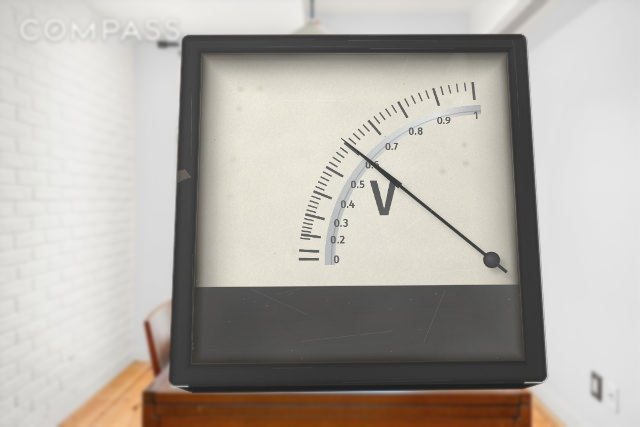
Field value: 0.6; V
